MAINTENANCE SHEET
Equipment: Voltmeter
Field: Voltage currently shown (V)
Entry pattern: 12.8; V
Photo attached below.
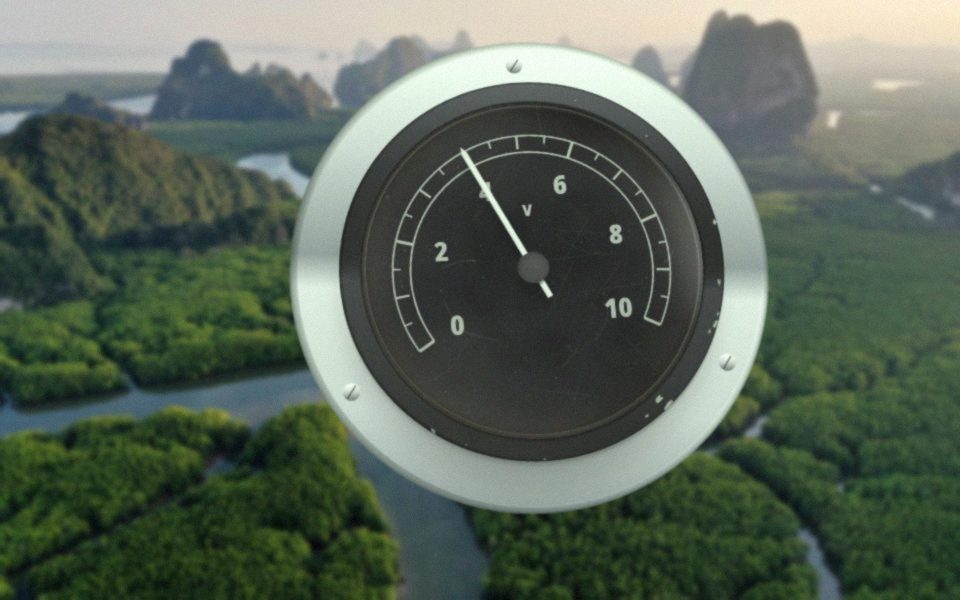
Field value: 4; V
